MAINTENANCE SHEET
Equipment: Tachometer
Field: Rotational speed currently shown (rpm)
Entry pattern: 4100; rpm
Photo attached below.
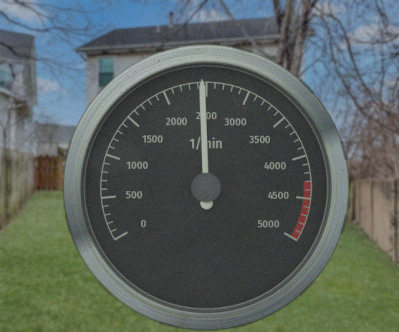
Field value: 2450; rpm
